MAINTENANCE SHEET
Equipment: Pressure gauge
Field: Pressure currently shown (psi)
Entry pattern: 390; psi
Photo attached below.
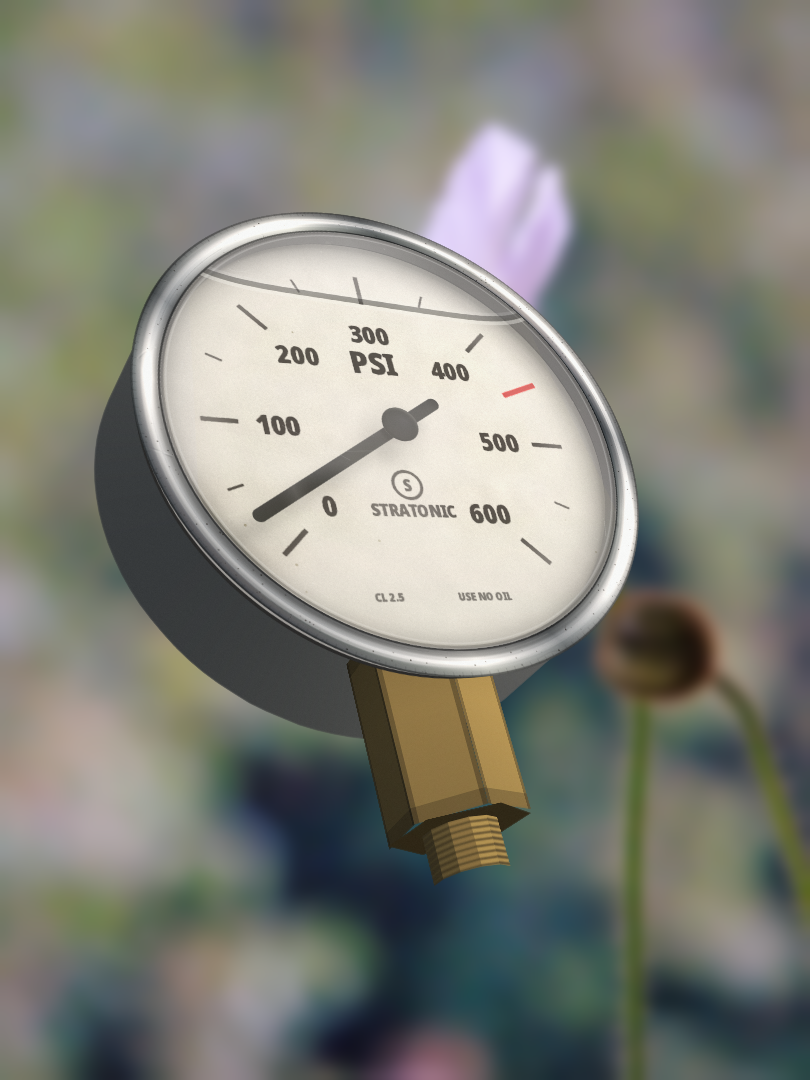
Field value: 25; psi
